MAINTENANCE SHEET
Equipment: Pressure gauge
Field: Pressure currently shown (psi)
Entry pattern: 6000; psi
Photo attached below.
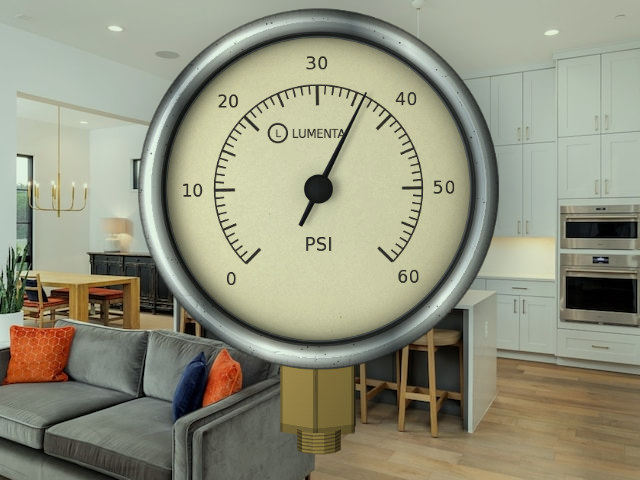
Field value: 36; psi
